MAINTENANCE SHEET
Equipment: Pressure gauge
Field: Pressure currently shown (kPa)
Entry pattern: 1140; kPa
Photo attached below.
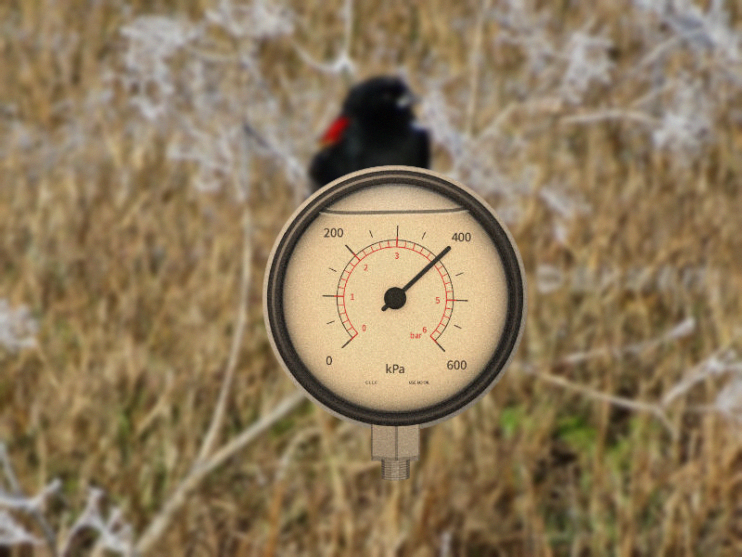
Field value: 400; kPa
